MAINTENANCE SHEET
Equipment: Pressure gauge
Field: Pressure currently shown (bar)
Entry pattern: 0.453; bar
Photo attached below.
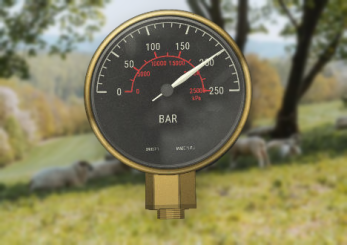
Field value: 200; bar
